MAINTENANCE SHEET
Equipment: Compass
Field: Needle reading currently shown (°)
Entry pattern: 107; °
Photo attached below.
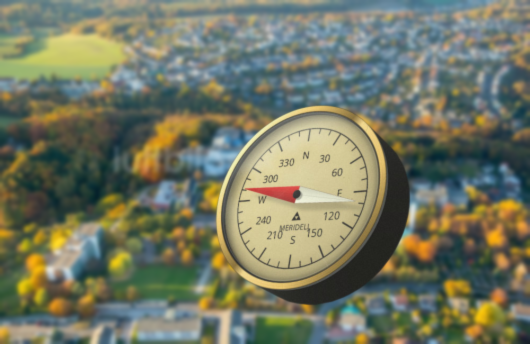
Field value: 280; °
